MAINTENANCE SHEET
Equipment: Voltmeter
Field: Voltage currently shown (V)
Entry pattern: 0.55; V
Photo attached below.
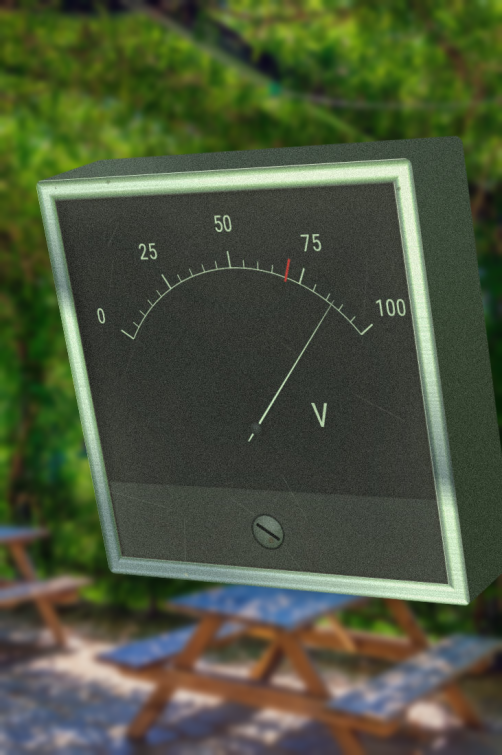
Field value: 87.5; V
